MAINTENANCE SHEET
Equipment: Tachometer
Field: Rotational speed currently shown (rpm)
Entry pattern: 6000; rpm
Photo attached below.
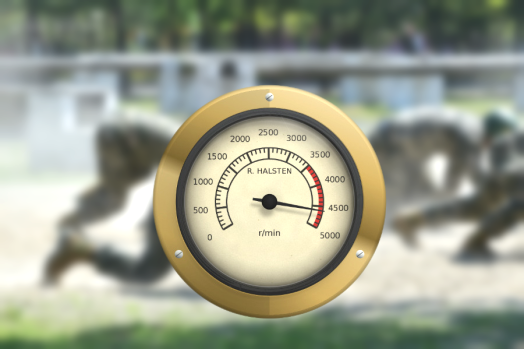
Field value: 4600; rpm
